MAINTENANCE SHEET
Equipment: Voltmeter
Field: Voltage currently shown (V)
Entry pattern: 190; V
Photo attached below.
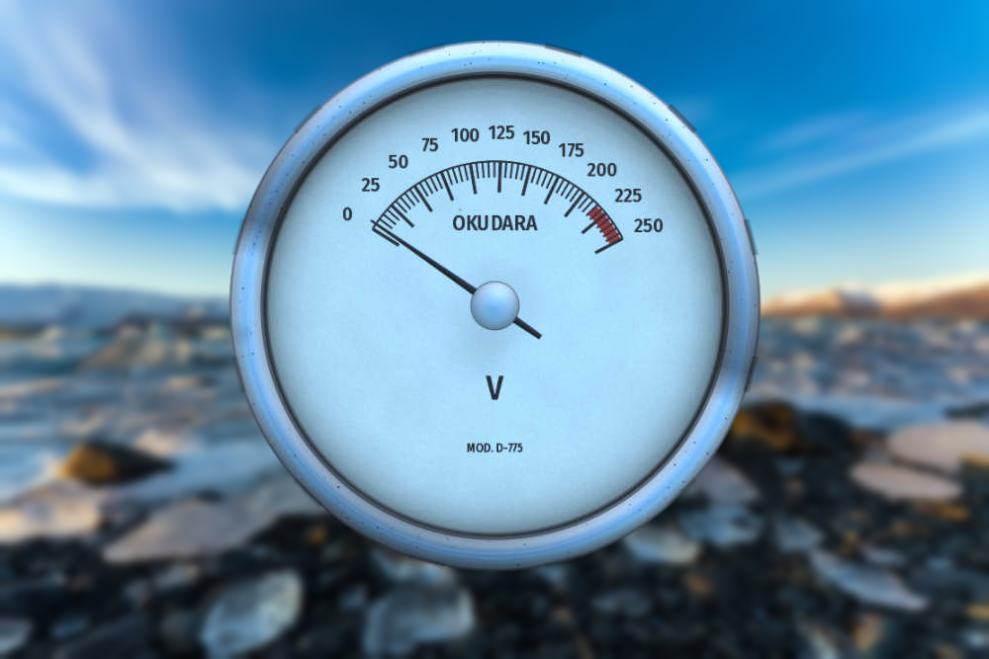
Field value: 5; V
